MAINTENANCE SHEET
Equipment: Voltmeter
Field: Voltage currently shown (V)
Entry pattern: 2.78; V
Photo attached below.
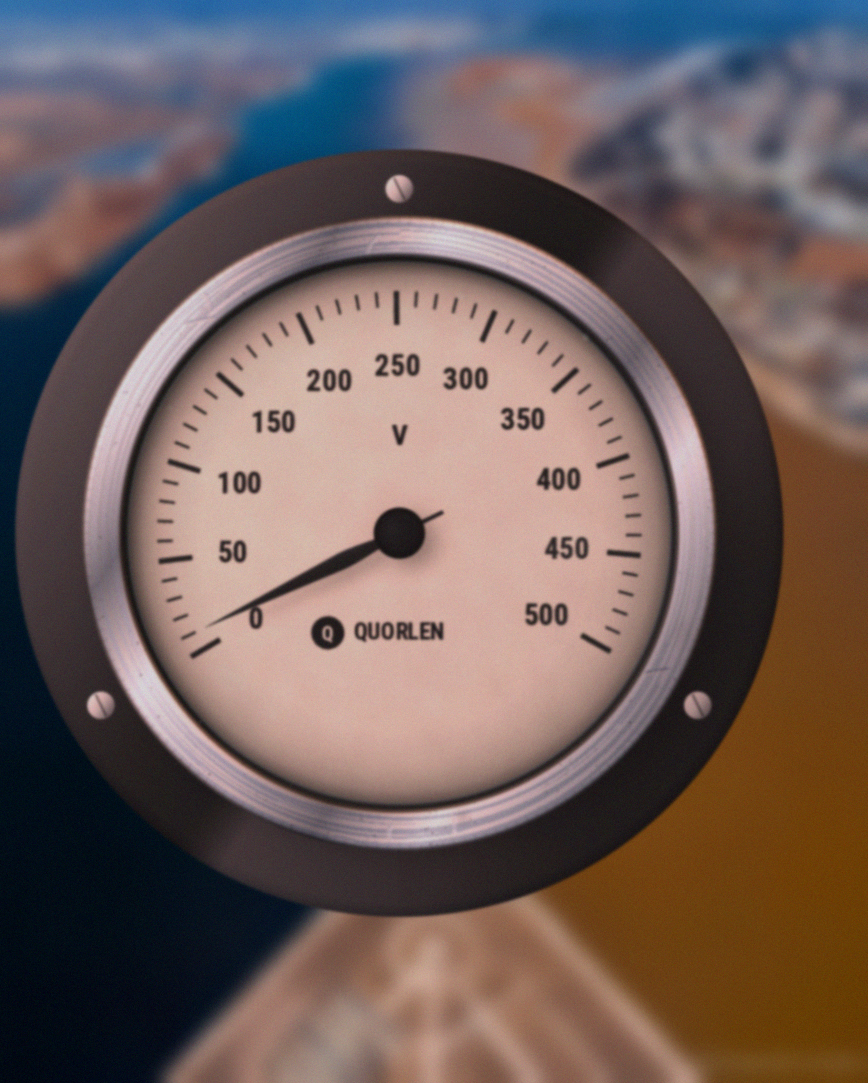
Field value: 10; V
